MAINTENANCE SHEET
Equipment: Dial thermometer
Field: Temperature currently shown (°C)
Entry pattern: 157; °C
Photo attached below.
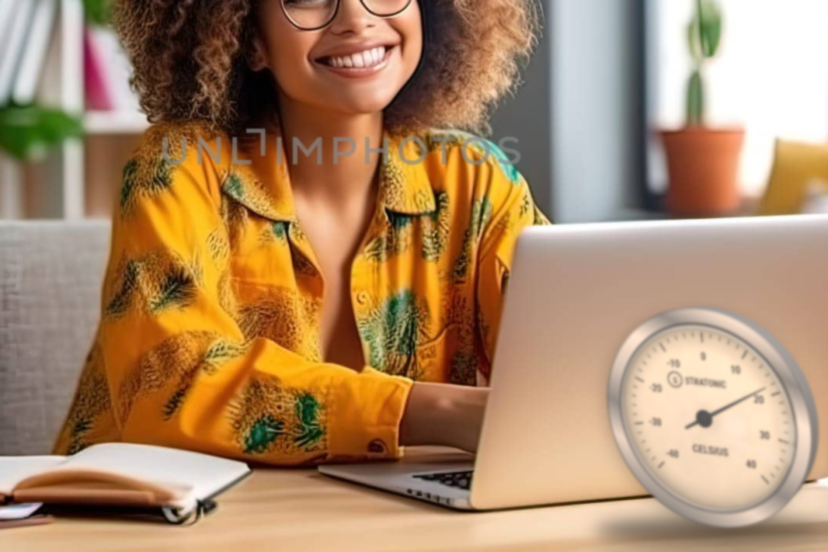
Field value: 18; °C
